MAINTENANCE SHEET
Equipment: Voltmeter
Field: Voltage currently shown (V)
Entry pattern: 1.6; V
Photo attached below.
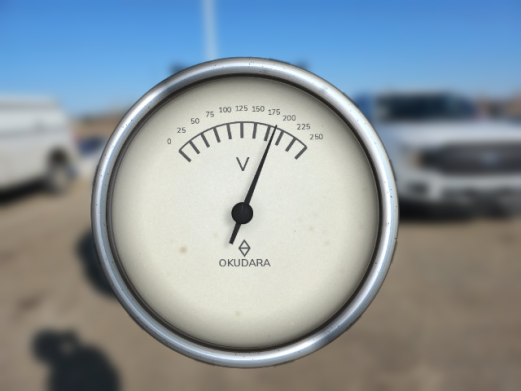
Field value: 187.5; V
